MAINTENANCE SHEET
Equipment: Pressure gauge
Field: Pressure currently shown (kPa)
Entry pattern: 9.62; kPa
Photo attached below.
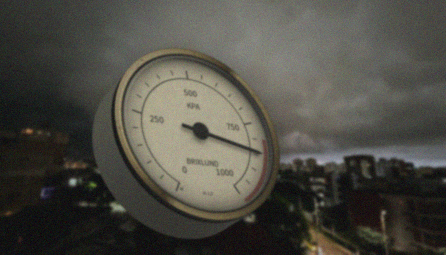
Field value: 850; kPa
